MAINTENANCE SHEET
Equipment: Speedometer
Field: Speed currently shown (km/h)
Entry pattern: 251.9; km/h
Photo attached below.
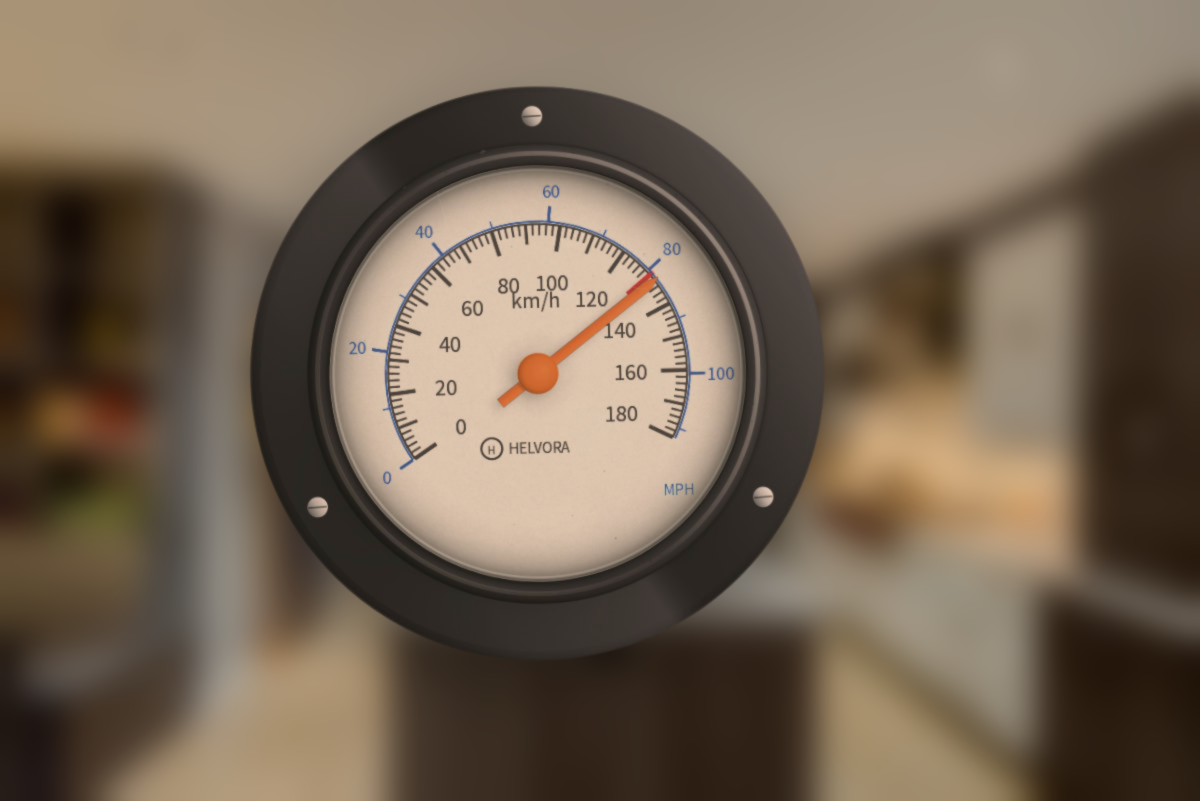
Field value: 132; km/h
